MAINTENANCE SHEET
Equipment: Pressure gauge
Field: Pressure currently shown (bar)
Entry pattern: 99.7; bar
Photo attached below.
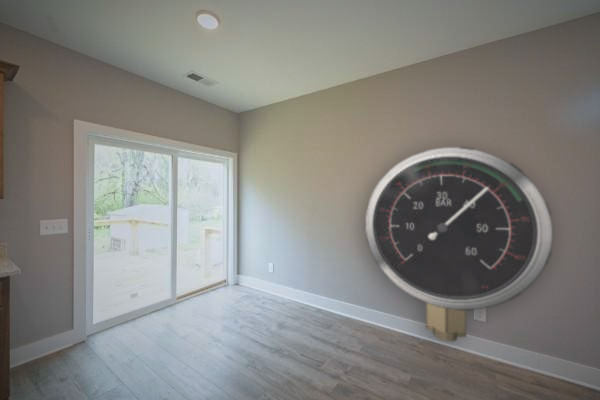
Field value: 40; bar
